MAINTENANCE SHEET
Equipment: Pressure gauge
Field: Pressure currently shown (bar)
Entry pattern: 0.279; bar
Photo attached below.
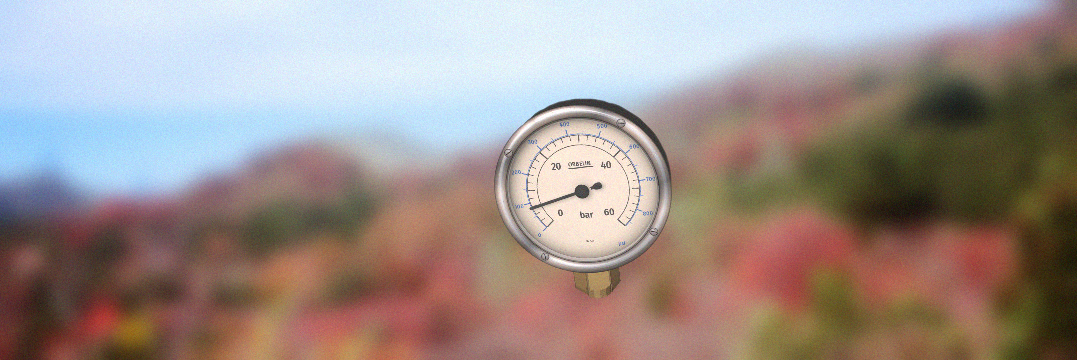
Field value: 6; bar
